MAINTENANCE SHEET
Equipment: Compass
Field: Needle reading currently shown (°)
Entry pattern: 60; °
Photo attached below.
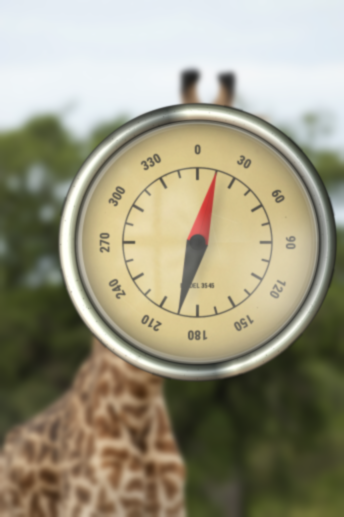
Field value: 15; °
